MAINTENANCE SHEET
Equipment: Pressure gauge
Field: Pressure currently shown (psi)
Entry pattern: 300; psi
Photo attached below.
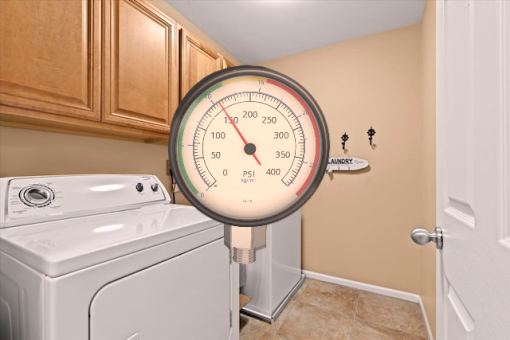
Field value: 150; psi
